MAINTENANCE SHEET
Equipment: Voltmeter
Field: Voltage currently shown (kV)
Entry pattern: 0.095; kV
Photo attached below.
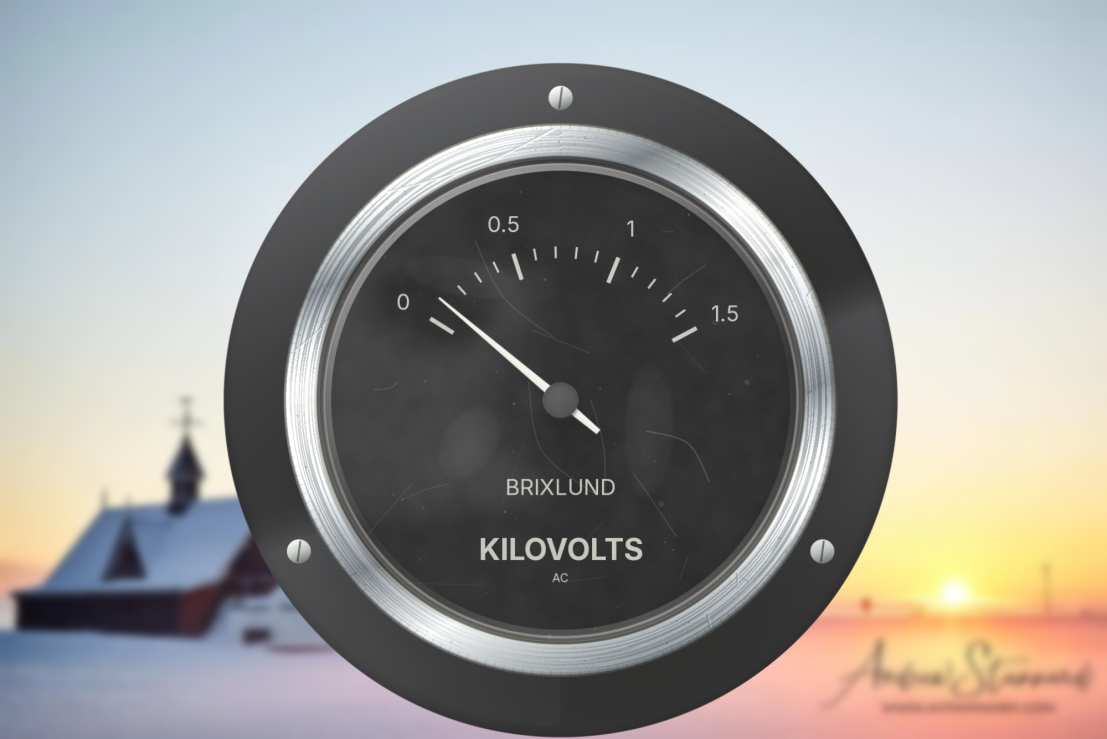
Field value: 0.1; kV
